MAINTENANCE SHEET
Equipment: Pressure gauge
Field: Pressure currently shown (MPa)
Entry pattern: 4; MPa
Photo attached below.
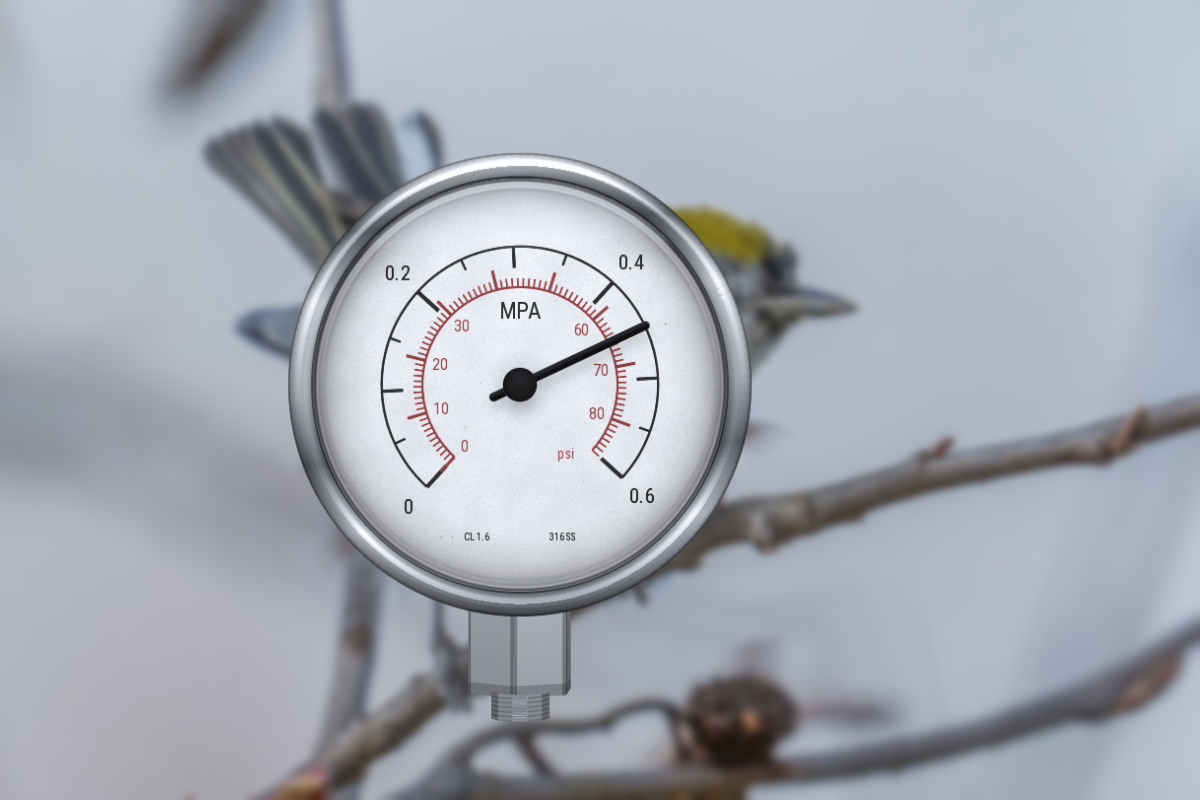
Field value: 0.45; MPa
